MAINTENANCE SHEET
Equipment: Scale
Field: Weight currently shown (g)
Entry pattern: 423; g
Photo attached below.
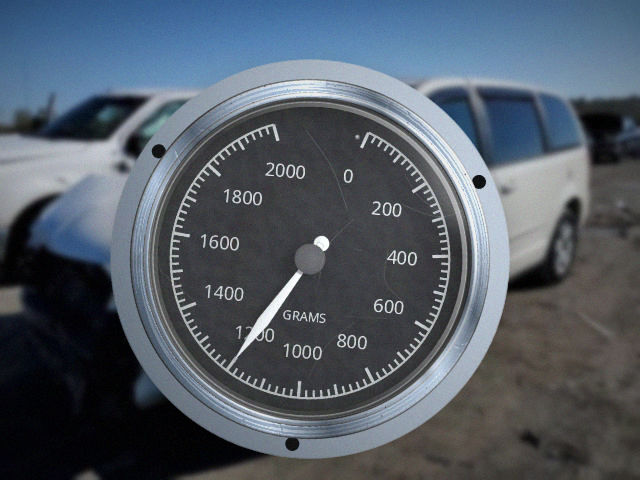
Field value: 1200; g
